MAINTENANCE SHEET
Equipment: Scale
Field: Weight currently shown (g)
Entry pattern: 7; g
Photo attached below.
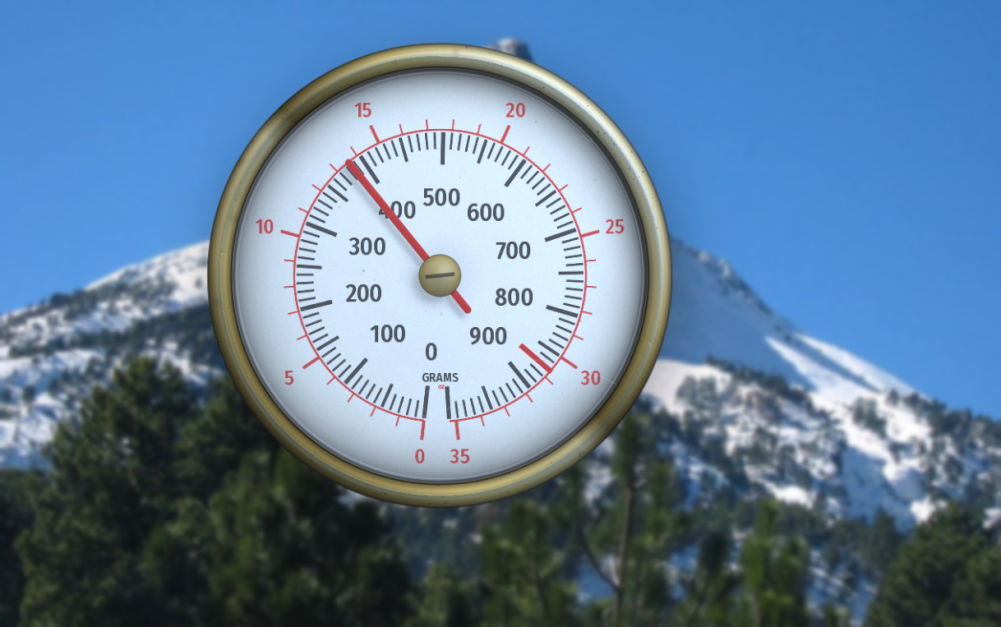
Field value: 385; g
